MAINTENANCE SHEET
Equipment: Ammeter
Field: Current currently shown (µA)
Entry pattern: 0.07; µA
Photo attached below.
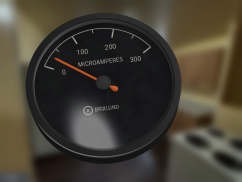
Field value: 25; µA
